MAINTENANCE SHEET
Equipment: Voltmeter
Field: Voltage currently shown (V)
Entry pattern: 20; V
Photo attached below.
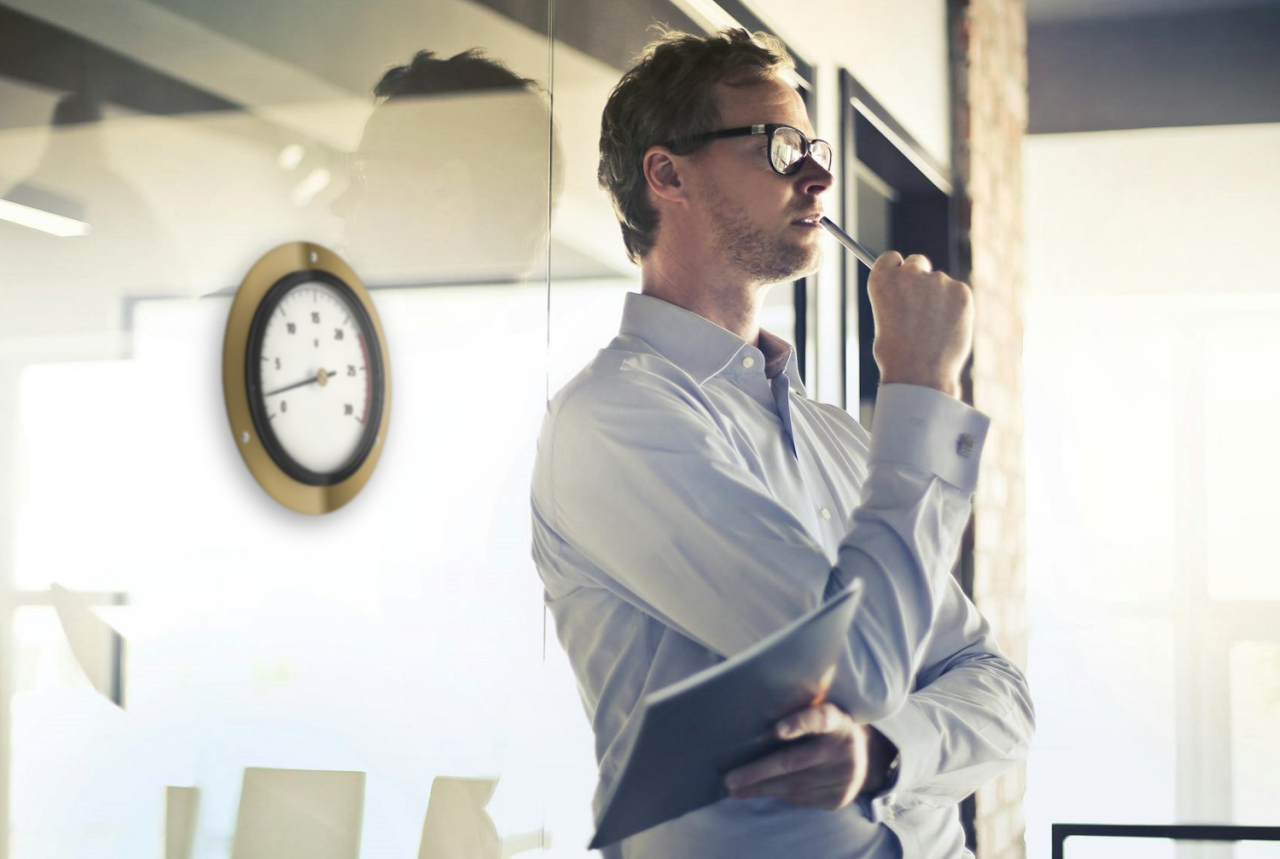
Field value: 2; V
